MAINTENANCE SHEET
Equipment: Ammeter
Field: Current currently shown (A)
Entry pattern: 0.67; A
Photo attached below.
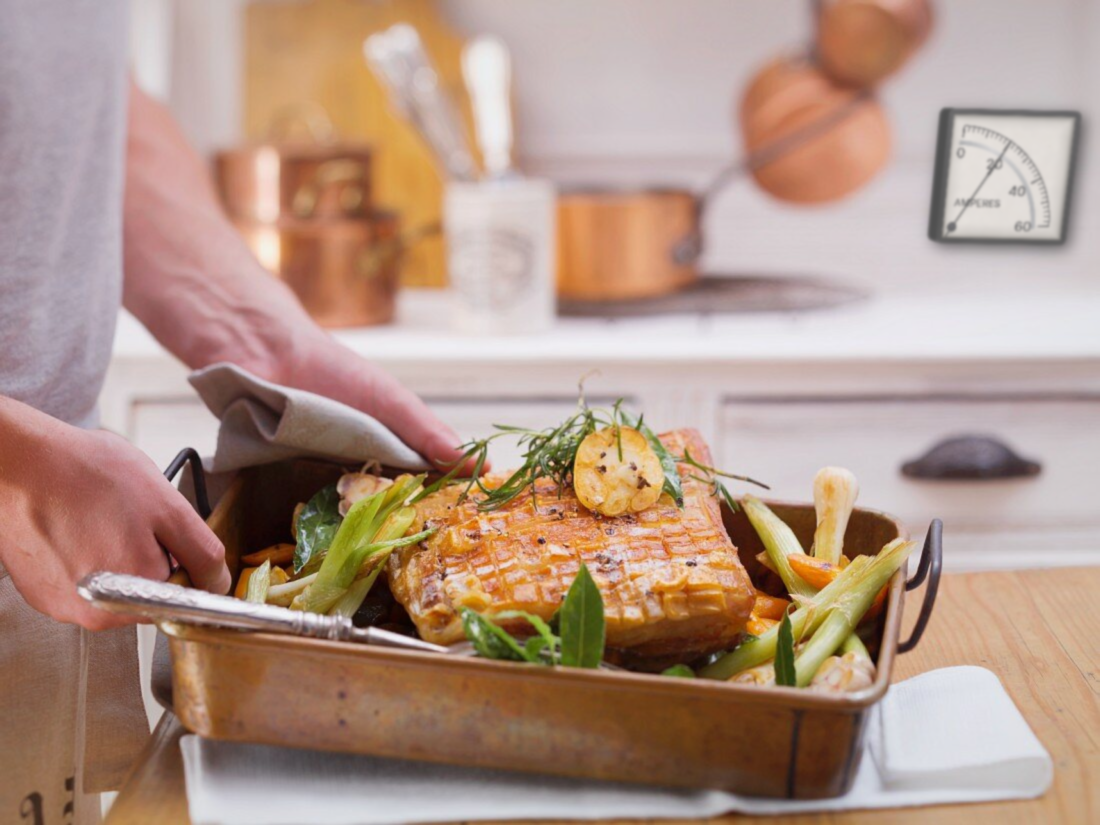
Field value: 20; A
